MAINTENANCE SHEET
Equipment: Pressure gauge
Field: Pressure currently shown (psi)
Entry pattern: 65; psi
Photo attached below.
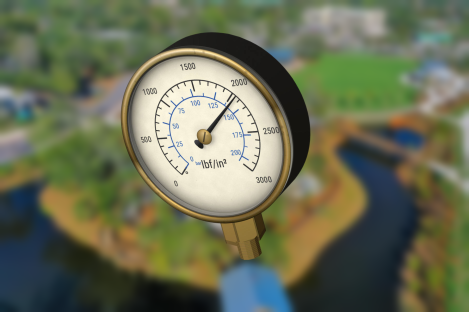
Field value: 2050; psi
